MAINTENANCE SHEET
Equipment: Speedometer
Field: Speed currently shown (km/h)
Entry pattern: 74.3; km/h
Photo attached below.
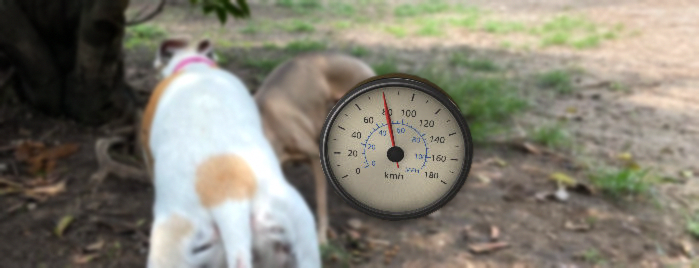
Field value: 80; km/h
